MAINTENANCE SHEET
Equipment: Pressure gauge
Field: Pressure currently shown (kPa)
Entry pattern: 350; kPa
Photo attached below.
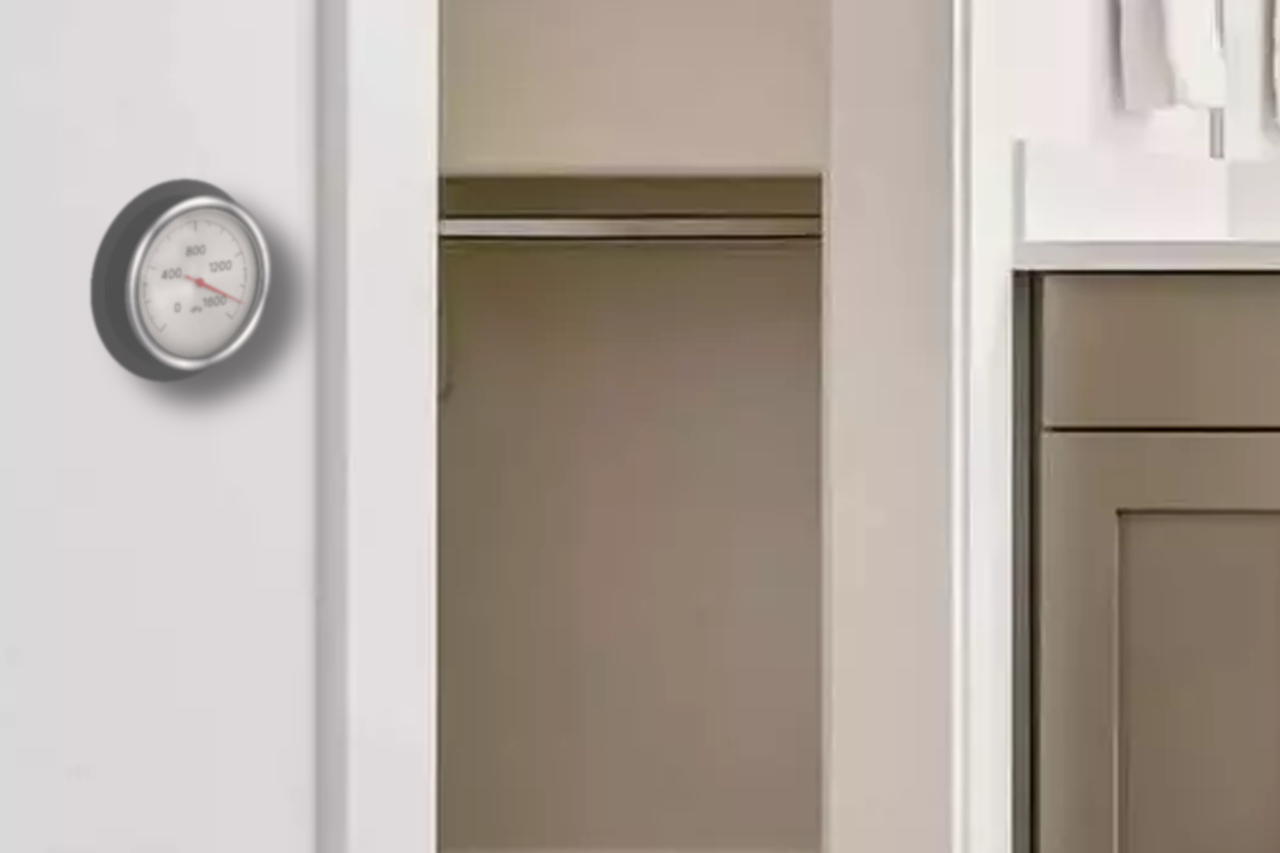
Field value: 1500; kPa
